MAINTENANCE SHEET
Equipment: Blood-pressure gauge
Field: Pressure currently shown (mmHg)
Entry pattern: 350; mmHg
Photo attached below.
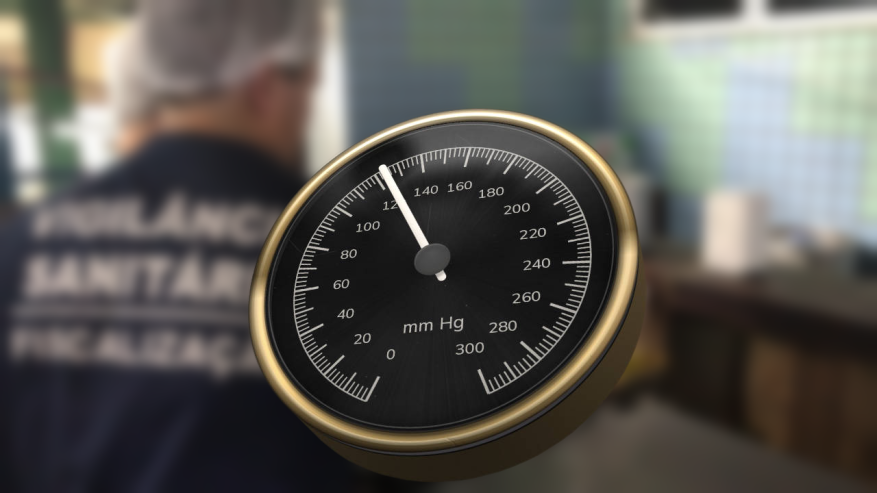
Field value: 124; mmHg
